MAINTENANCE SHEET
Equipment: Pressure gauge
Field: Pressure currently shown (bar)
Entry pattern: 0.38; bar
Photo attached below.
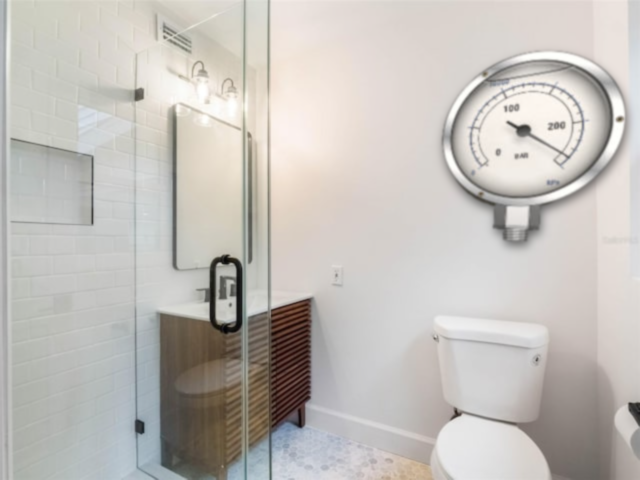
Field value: 240; bar
